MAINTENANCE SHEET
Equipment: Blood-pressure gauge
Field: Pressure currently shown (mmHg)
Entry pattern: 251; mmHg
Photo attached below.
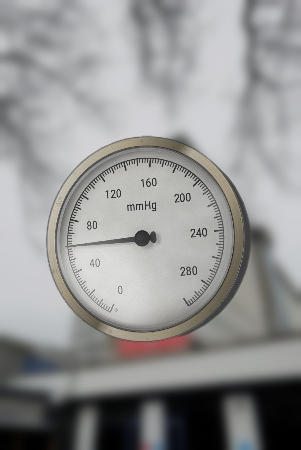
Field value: 60; mmHg
